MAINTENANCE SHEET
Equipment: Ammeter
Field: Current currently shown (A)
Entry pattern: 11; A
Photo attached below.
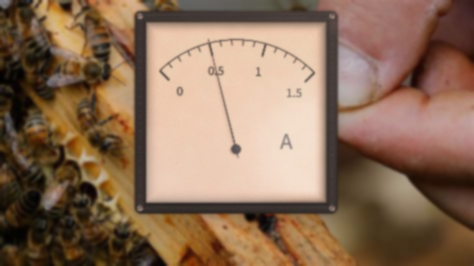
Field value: 0.5; A
